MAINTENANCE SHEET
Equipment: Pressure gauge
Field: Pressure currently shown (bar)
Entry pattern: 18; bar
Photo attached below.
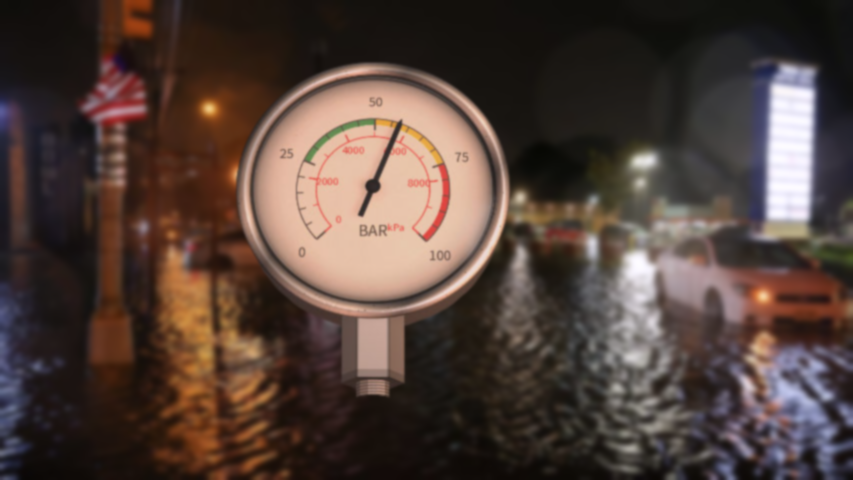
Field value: 57.5; bar
